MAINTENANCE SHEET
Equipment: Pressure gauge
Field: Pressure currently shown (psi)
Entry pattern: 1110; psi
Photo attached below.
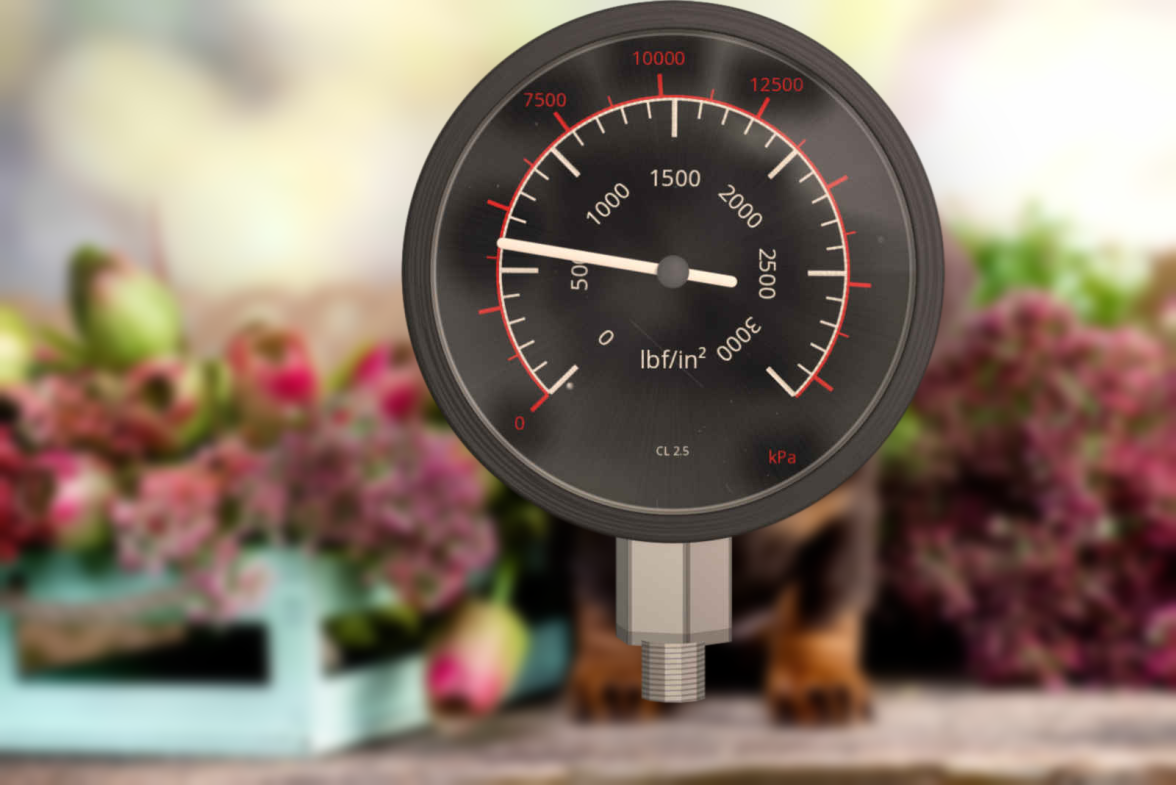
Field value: 600; psi
